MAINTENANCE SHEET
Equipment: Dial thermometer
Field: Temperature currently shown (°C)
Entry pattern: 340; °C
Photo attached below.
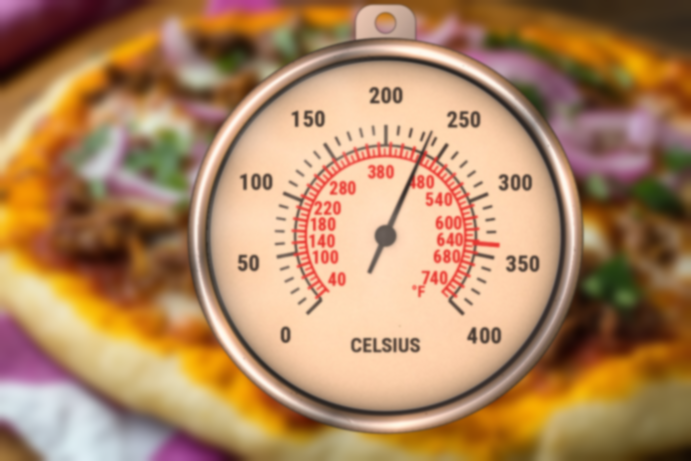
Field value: 235; °C
